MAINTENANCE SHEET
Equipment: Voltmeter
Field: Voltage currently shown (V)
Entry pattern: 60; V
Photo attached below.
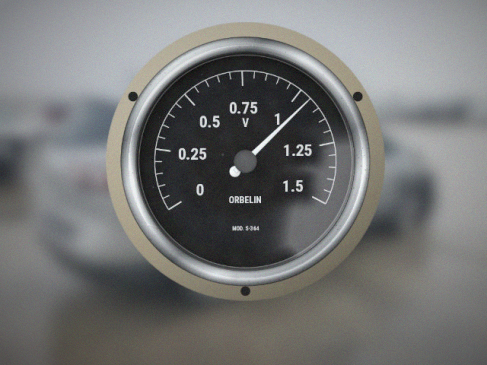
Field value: 1.05; V
